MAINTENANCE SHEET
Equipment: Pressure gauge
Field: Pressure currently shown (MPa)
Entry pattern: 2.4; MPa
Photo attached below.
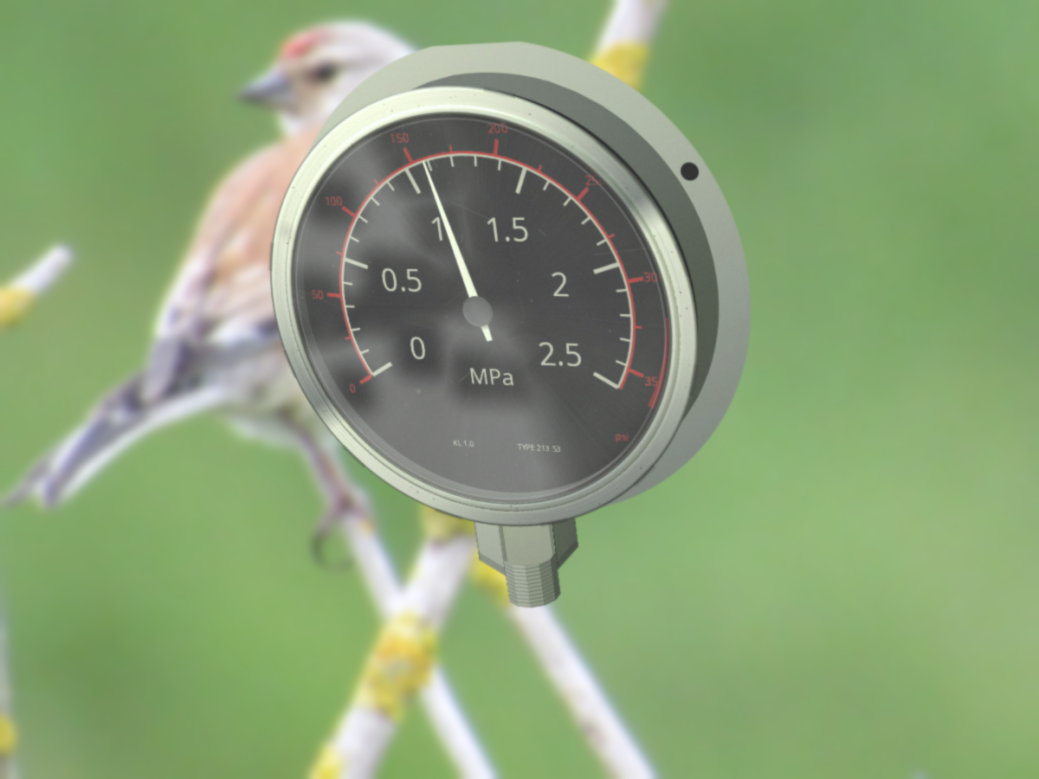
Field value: 1.1; MPa
